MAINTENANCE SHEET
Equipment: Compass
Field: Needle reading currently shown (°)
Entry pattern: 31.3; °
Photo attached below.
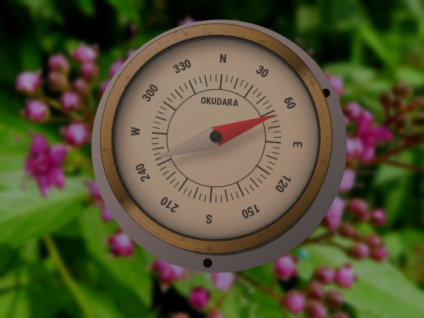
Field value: 65; °
